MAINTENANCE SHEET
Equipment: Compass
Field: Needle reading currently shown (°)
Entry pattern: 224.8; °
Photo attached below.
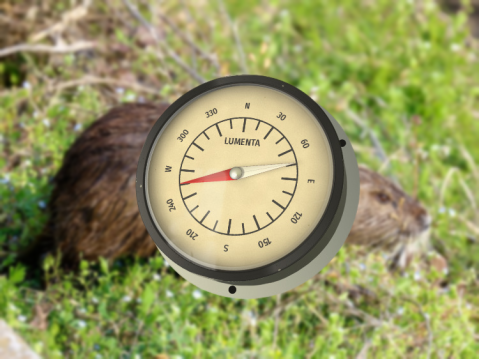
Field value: 255; °
